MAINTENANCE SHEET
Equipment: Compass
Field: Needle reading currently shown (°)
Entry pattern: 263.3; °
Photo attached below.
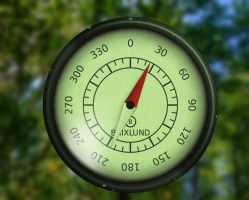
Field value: 25; °
